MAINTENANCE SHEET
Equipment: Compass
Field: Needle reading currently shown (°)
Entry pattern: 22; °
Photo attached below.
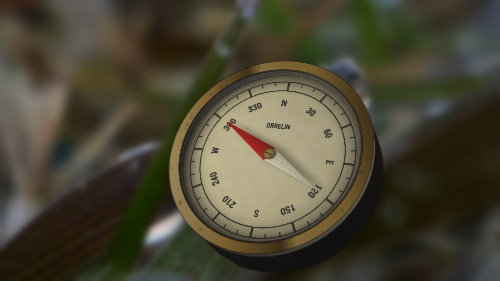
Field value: 300; °
